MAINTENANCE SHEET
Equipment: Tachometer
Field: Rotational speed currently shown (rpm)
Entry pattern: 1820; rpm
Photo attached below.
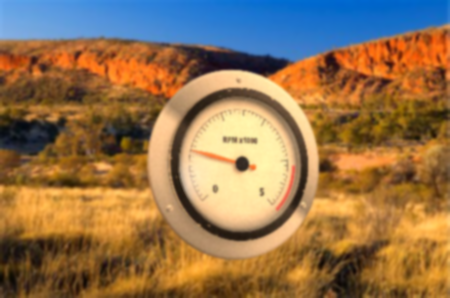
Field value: 1000; rpm
